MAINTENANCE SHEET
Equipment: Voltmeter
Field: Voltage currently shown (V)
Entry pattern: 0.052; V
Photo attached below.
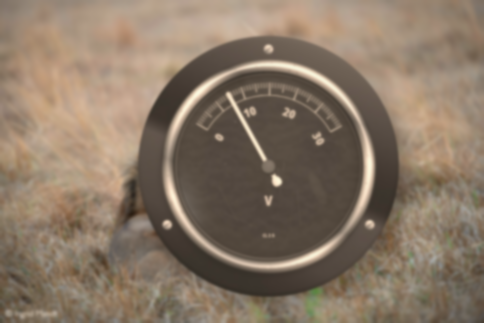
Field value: 7.5; V
